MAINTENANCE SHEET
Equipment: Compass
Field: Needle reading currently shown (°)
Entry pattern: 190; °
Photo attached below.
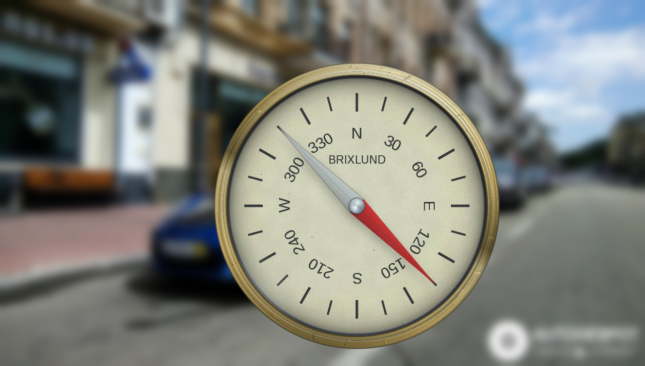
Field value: 135; °
